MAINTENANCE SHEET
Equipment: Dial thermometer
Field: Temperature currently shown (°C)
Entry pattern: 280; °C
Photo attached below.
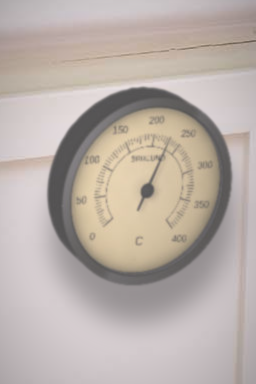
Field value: 225; °C
